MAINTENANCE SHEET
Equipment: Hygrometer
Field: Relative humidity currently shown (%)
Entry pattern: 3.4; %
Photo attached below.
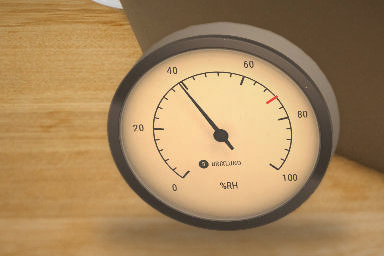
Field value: 40; %
